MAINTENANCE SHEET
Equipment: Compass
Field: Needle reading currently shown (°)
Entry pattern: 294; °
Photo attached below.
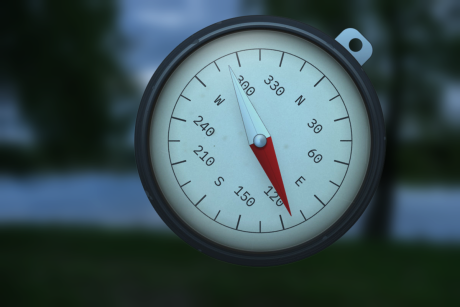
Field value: 112.5; °
